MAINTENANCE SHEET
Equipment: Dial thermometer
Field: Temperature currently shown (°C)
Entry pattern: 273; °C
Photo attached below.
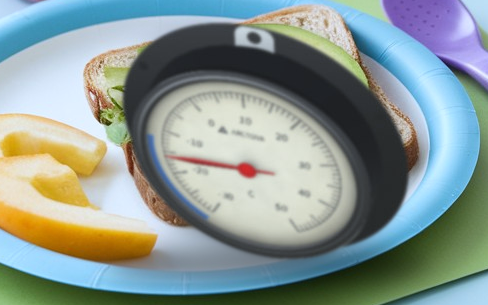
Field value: -15; °C
